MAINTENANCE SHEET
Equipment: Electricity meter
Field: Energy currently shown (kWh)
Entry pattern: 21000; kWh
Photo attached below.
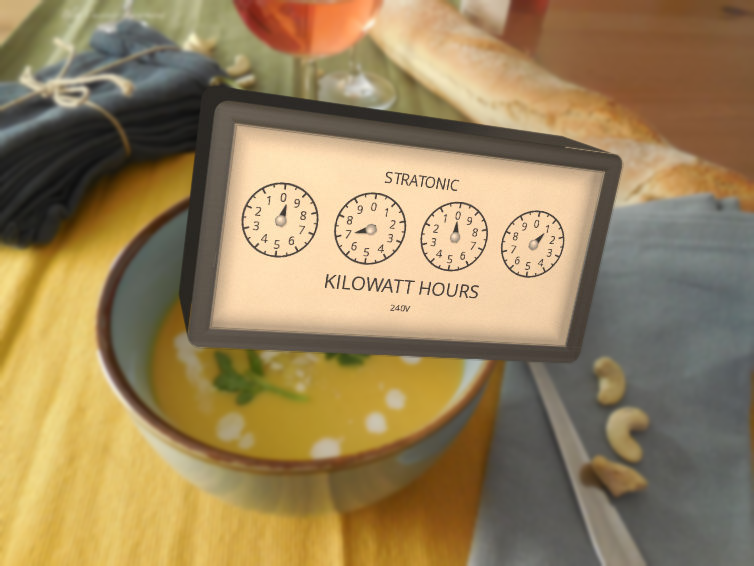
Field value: 9701; kWh
